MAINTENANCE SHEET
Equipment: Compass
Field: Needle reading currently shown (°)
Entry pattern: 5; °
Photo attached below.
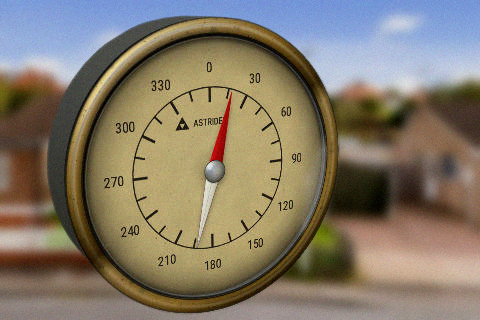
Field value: 15; °
